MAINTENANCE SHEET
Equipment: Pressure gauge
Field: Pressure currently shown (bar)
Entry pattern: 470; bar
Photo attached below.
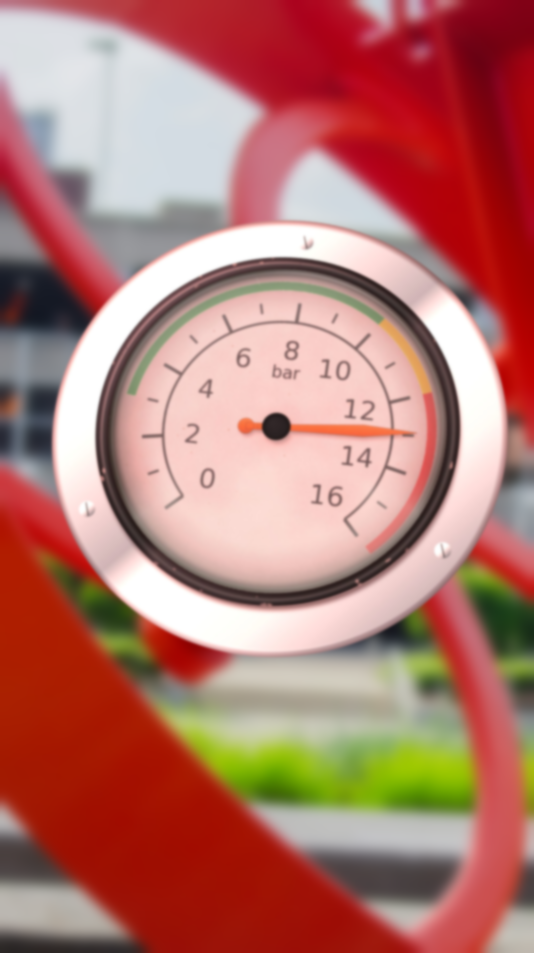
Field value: 13; bar
